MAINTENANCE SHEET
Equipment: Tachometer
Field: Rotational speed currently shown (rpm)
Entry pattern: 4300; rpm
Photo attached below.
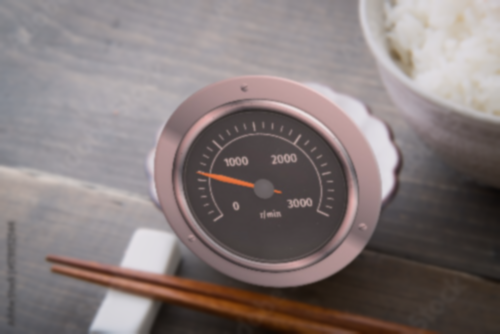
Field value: 600; rpm
